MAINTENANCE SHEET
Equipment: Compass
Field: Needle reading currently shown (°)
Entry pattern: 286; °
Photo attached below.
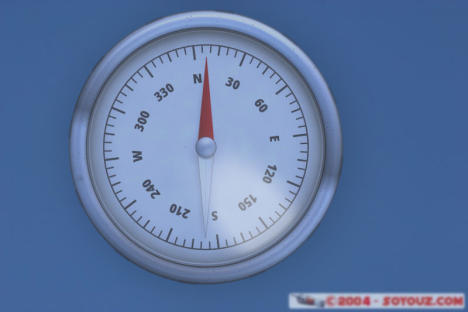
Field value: 7.5; °
